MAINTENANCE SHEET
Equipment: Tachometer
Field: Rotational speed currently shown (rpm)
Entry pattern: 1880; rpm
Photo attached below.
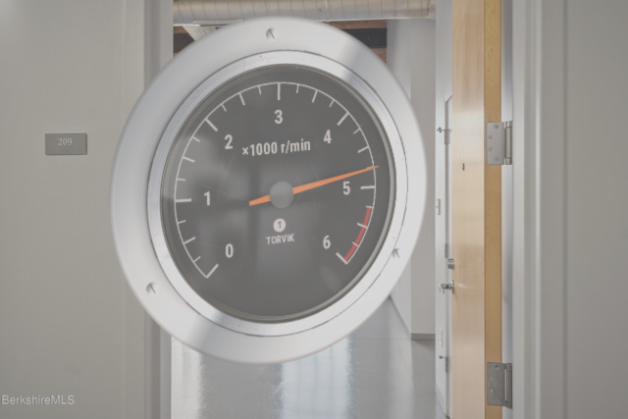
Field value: 4750; rpm
